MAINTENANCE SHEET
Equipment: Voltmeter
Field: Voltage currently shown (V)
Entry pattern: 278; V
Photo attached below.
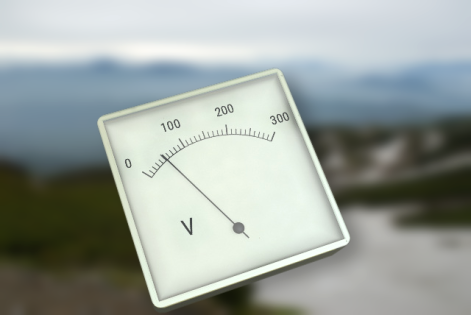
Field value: 50; V
